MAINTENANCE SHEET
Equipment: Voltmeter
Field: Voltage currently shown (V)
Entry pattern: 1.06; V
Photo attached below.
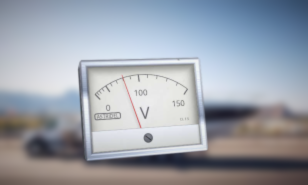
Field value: 80; V
